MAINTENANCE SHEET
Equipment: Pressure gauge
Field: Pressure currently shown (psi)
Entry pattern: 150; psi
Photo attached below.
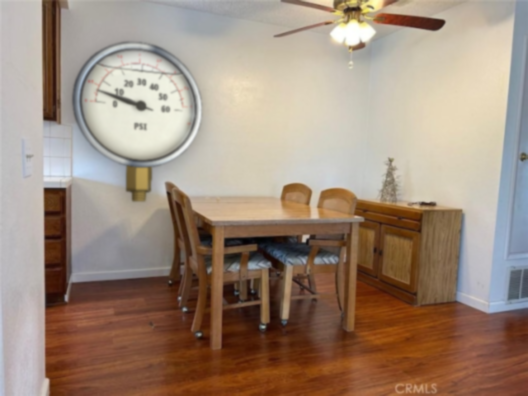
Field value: 5; psi
